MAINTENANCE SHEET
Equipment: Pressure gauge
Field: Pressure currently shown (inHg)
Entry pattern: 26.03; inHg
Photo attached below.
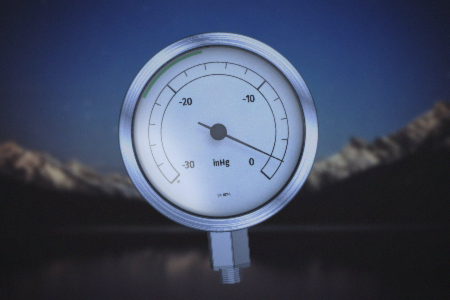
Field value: -2; inHg
